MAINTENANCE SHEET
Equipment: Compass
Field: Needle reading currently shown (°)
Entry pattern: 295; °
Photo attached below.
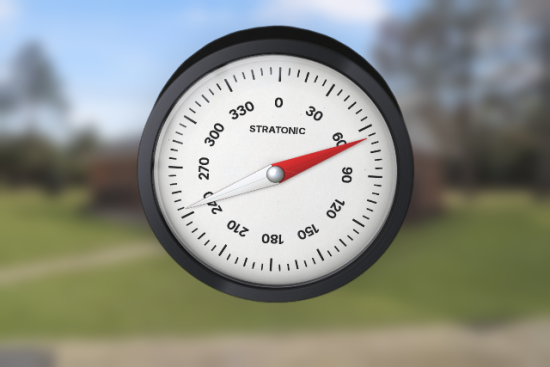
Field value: 65; °
